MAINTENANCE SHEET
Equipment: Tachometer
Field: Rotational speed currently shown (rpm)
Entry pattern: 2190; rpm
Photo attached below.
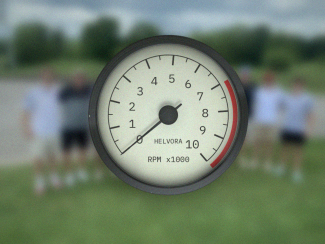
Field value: 0; rpm
